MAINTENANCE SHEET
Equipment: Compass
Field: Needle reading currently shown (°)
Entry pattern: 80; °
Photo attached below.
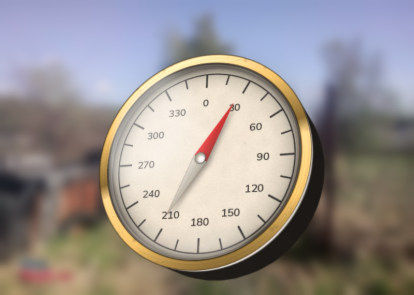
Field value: 30; °
